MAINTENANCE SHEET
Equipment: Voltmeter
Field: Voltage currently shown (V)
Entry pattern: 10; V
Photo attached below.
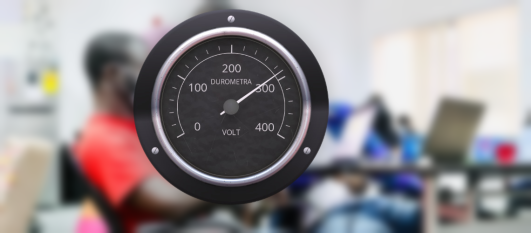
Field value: 290; V
